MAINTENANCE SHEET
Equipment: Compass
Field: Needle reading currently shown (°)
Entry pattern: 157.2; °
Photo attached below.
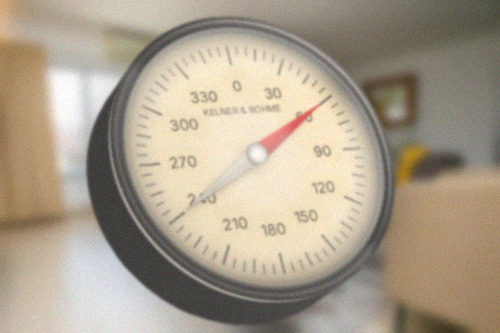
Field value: 60; °
